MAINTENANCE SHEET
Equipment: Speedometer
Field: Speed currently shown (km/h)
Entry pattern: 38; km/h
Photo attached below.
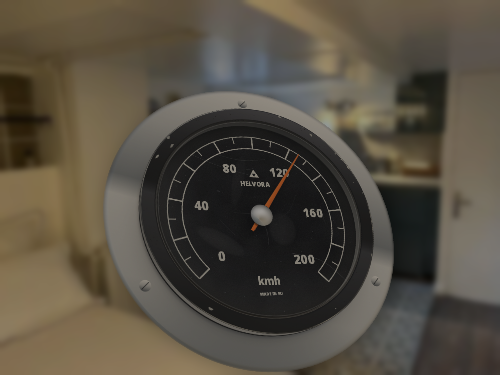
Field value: 125; km/h
